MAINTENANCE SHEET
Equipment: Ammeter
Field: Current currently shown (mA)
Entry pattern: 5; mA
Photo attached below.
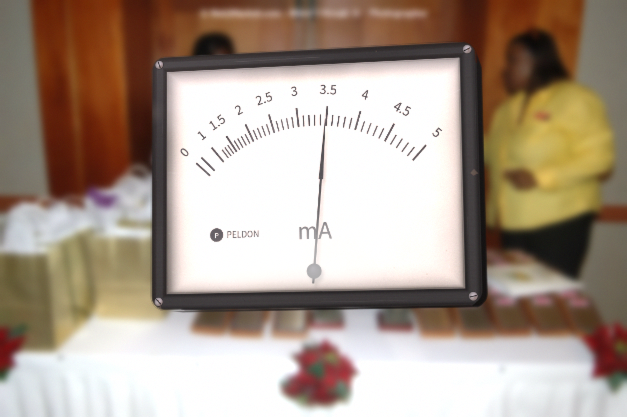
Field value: 3.5; mA
